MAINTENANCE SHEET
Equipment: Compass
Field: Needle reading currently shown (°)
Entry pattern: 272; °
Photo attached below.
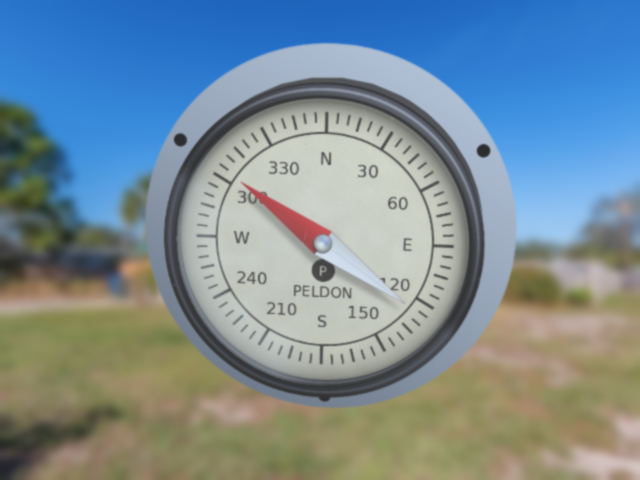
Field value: 305; °
